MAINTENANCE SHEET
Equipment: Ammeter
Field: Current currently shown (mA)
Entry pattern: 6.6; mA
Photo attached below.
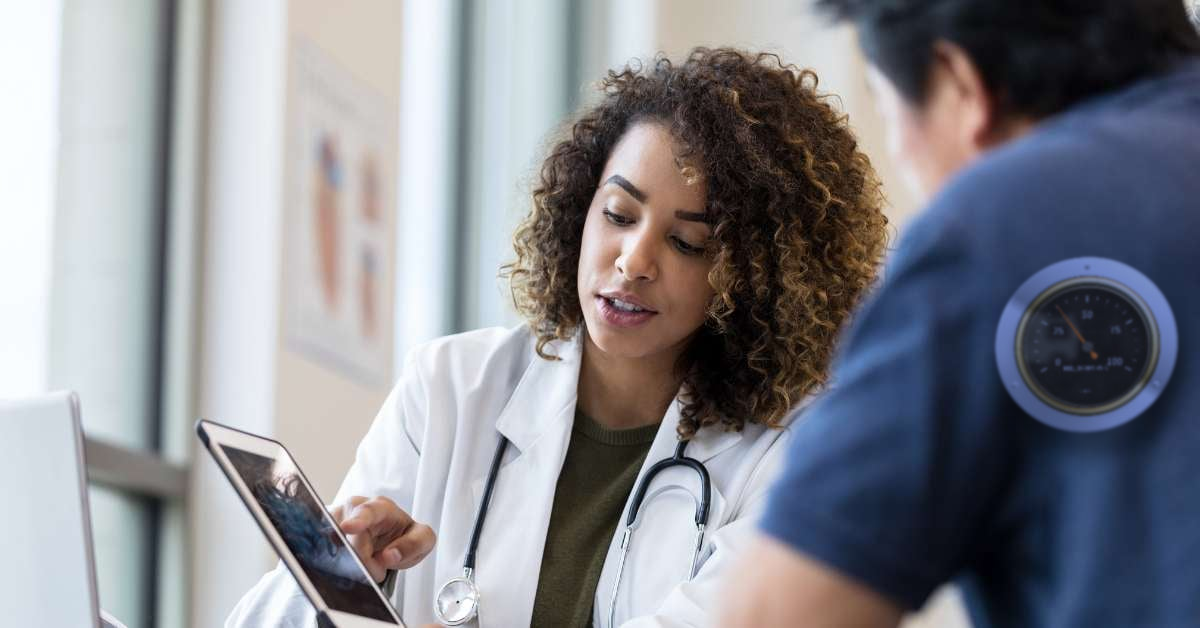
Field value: 35; mA
